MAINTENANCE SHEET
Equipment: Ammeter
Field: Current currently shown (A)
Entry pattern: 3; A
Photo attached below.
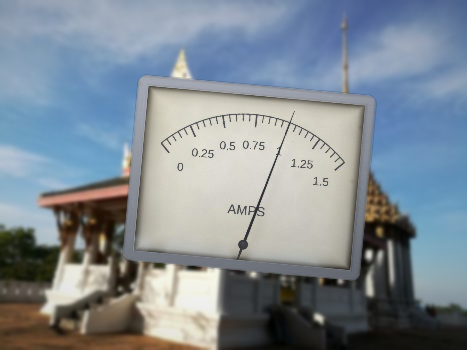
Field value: 1; A
